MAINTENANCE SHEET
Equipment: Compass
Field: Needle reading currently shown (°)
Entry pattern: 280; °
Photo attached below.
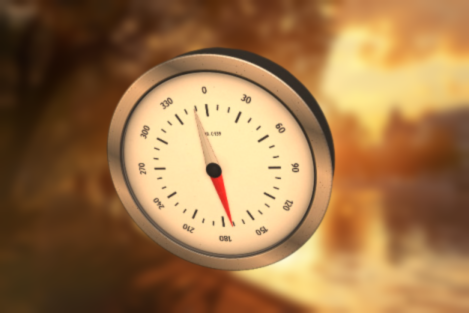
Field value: 170; °
